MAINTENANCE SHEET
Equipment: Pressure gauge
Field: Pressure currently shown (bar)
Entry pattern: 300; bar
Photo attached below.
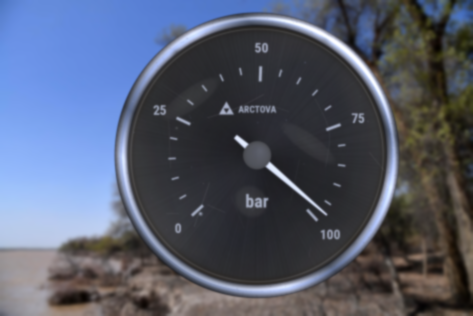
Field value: 97.5; bar
